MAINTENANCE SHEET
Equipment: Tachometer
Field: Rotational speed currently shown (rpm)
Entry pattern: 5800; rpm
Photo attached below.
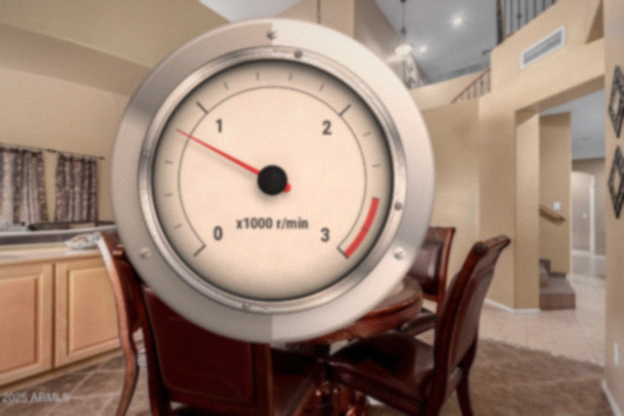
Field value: 800; rpm
